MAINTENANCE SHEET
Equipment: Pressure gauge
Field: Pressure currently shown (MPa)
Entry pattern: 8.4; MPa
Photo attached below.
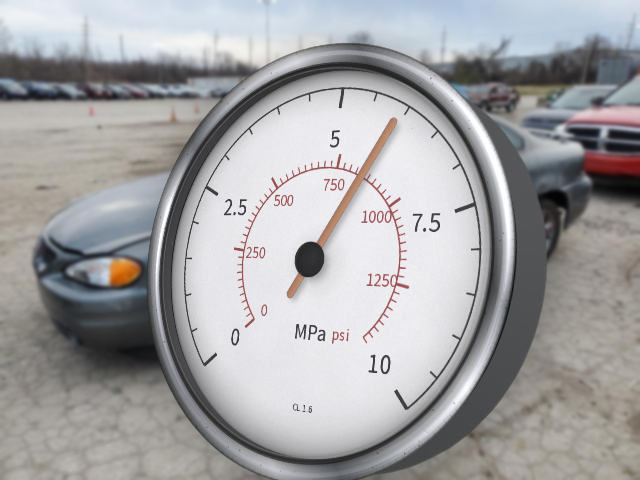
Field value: 6; MPa
